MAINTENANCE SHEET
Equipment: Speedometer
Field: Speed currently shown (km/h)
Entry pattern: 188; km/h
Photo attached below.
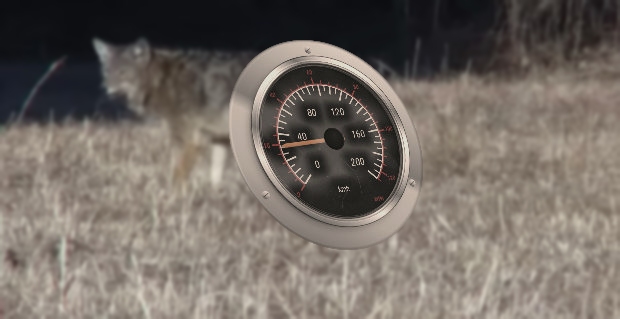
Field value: 30; km/h
